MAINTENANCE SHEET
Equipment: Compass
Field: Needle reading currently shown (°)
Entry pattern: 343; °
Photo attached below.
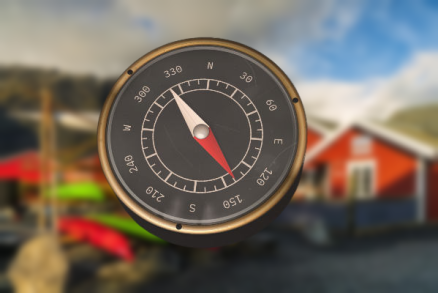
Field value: 140; °
